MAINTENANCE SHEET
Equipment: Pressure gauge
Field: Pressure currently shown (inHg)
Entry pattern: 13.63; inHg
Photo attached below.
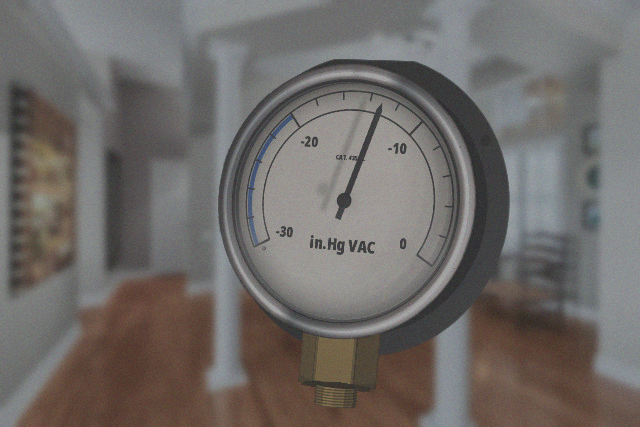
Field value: -13; inHg
